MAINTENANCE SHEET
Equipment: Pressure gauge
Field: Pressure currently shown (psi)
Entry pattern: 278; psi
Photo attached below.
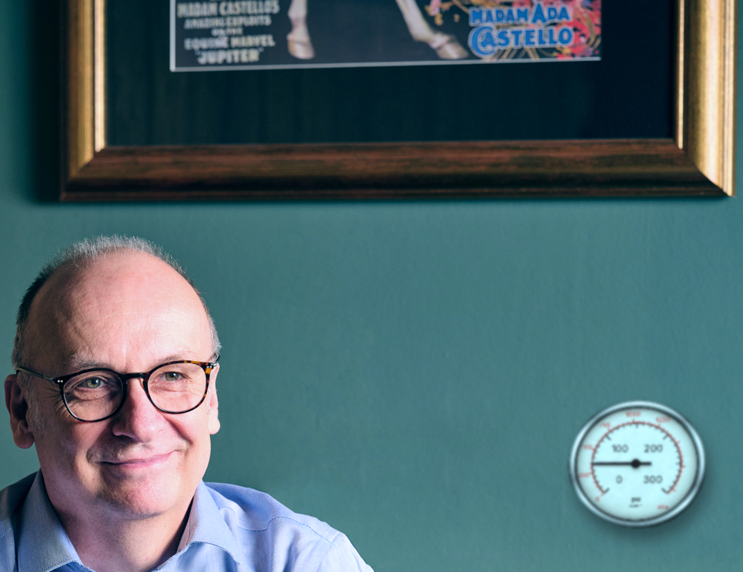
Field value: 50; psi
